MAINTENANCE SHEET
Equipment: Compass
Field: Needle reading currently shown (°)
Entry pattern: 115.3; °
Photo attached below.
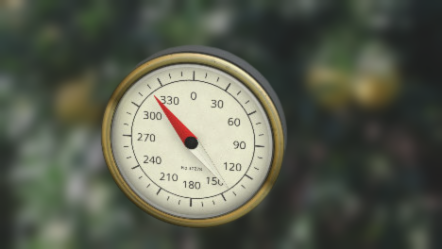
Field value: 320; °
